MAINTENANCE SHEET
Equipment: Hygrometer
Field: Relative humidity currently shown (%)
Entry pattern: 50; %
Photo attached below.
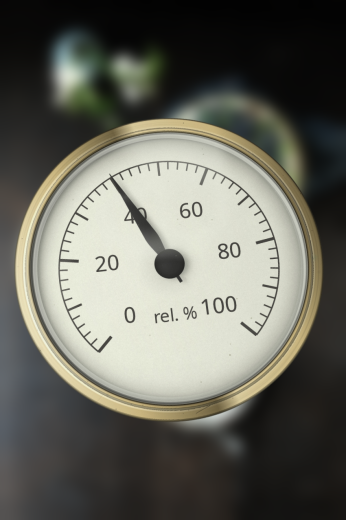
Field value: 40; %
